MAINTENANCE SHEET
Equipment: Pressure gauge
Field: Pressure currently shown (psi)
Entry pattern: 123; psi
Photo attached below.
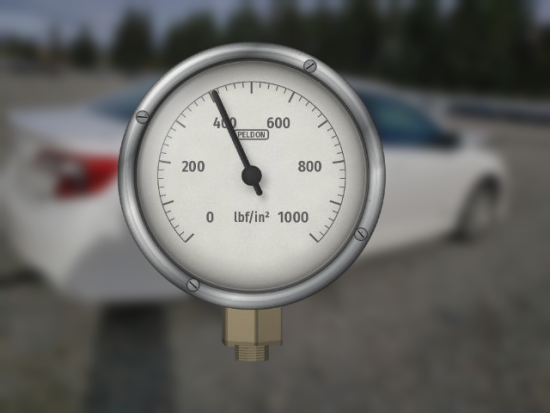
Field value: 410; psi
